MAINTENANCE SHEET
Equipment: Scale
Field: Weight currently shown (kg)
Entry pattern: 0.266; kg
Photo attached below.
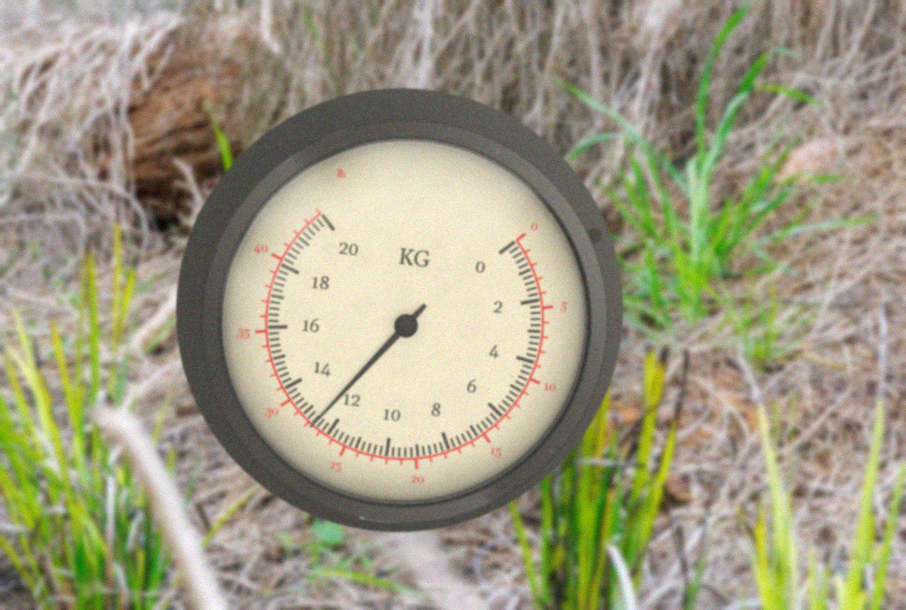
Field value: 12.6; kg
